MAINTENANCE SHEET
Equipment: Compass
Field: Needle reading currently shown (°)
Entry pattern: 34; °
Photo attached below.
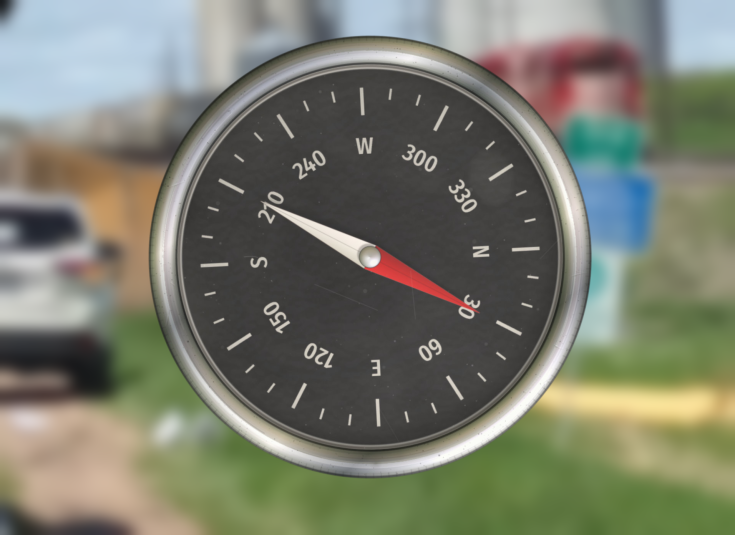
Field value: 30; °
